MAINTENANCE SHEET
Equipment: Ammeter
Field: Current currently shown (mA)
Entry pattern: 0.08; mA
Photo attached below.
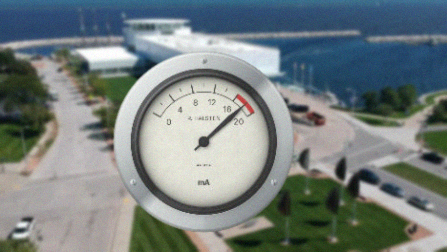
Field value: 18; mA
